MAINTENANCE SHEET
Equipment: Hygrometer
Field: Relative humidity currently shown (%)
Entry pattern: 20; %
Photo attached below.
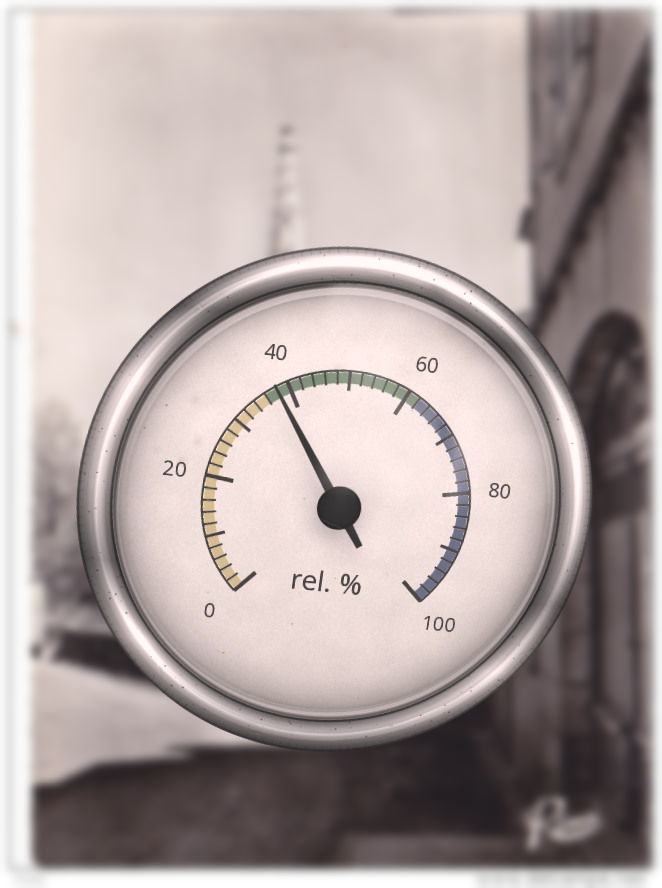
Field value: 38; %
